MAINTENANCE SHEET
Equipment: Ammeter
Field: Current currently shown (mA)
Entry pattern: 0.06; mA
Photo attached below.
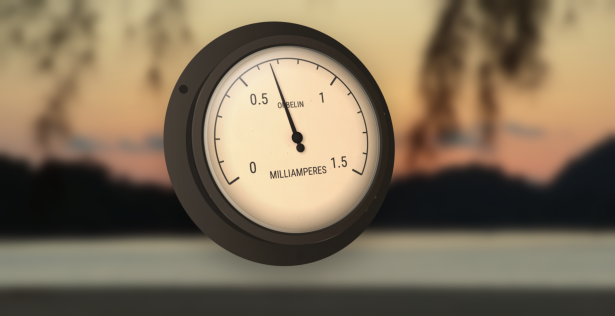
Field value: 0.65; mA
